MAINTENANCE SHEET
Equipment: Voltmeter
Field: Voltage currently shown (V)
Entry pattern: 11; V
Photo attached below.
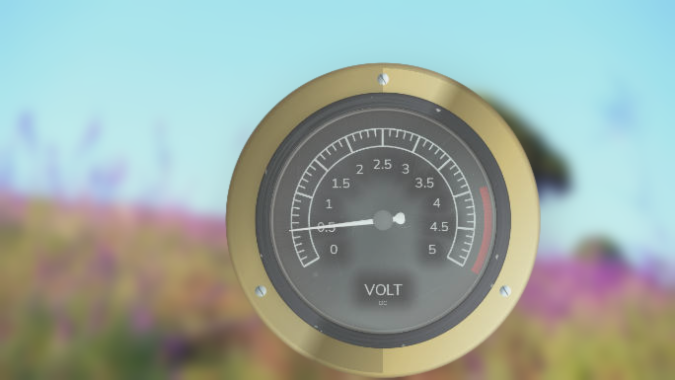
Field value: 0.5; V
